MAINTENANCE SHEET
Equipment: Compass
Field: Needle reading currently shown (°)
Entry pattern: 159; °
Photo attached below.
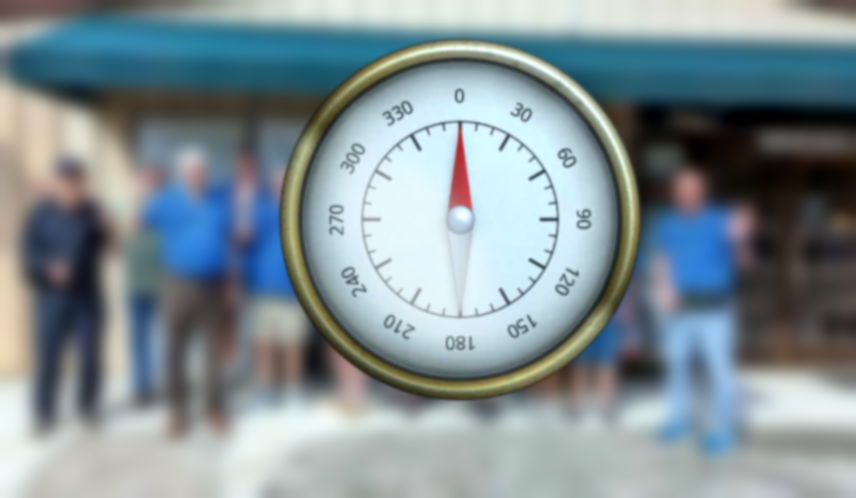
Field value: 0; °
